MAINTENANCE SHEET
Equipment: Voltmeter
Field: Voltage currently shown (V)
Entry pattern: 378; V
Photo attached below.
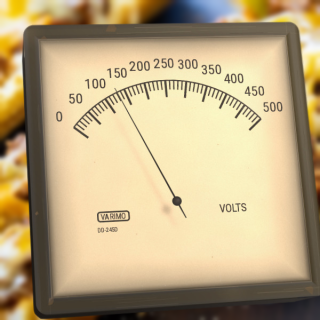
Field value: 130; V
